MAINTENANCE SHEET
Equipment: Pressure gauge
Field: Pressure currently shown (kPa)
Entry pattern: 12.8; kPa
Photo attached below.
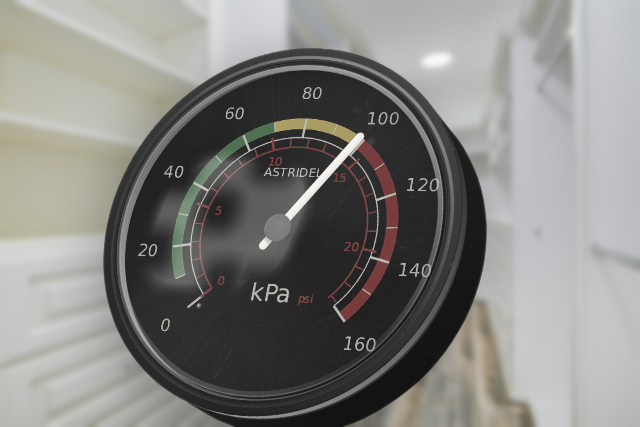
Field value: 100; kPa
